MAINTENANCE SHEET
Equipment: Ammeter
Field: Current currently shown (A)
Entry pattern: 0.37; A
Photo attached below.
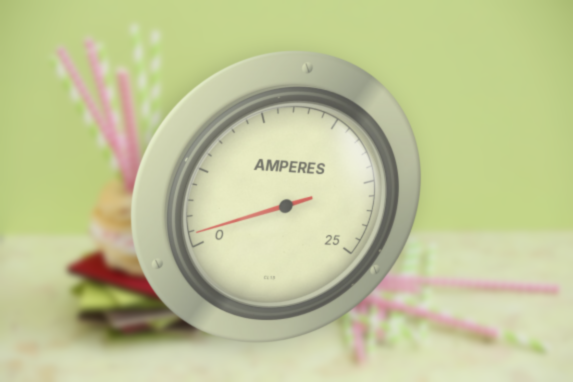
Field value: 1; A
